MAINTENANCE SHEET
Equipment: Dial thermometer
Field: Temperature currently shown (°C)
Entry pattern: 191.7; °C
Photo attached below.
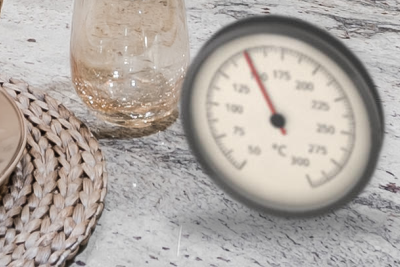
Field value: 150; °C
